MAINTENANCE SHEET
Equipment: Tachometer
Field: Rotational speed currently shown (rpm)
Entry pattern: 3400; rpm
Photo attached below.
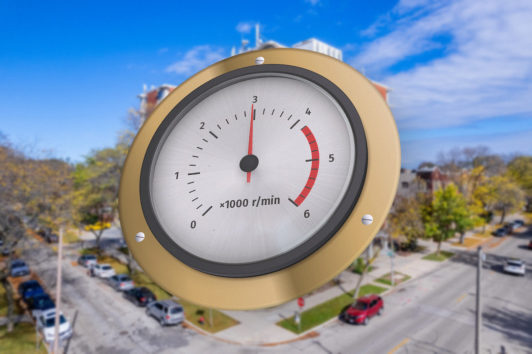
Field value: 3000; rpm
